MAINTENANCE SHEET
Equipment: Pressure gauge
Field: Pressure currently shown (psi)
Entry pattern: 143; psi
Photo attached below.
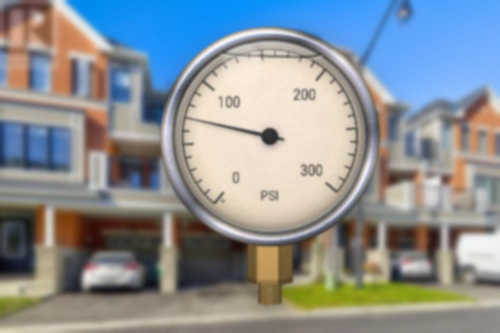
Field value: 70; psi
